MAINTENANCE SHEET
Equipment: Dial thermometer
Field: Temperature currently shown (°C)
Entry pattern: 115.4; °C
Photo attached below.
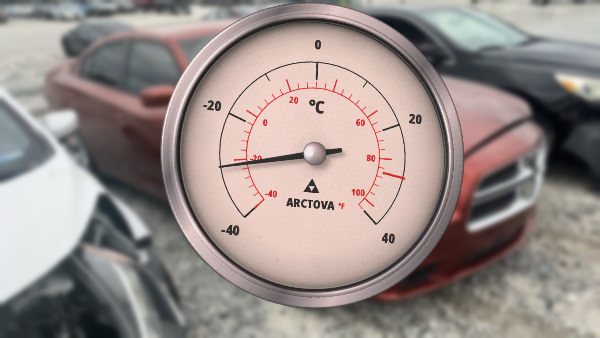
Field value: -30; °C
